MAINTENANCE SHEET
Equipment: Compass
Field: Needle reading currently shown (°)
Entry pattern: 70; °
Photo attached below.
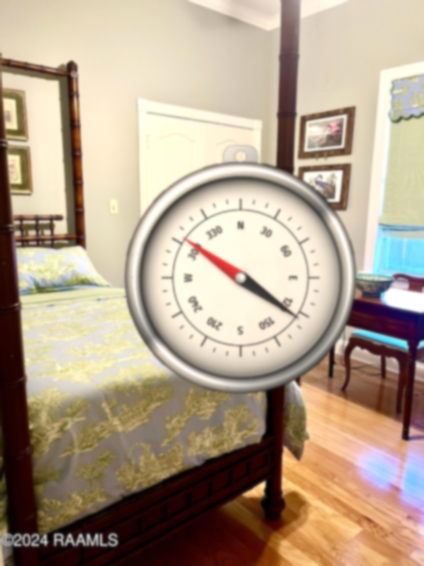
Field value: 305; °
